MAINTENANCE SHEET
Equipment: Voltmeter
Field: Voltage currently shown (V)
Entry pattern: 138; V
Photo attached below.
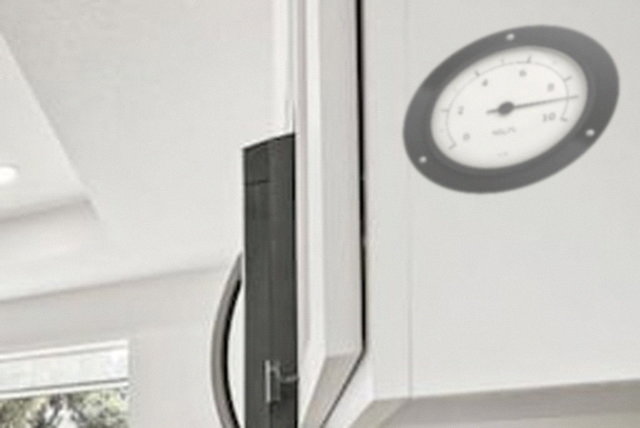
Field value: 9; V
